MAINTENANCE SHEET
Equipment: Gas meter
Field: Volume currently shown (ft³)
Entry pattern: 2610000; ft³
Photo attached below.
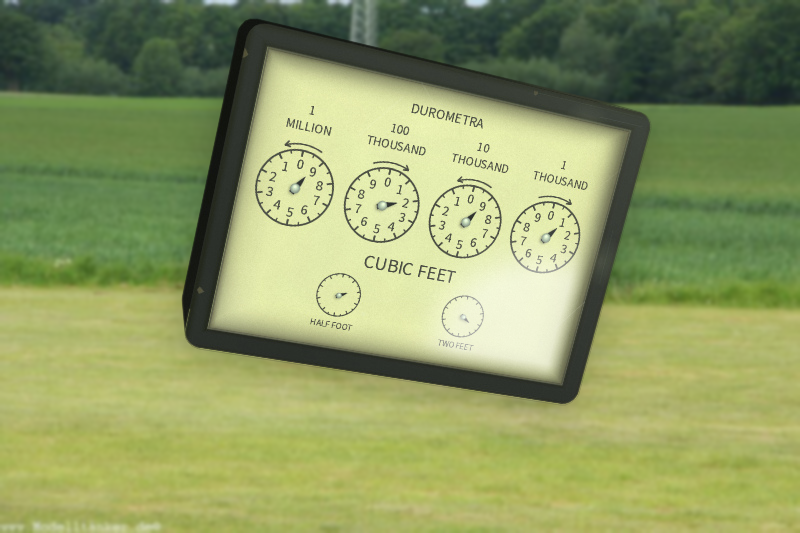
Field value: 919100; ft³
